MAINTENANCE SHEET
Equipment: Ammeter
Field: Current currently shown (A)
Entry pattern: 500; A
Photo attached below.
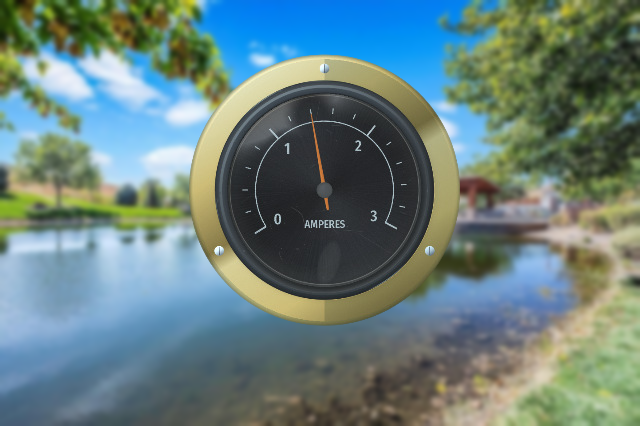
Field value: 1.4; A
